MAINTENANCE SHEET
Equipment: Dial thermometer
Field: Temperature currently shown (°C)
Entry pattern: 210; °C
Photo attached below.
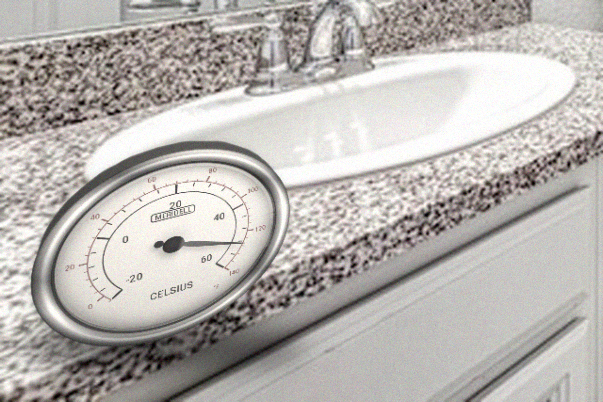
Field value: 52; °C
